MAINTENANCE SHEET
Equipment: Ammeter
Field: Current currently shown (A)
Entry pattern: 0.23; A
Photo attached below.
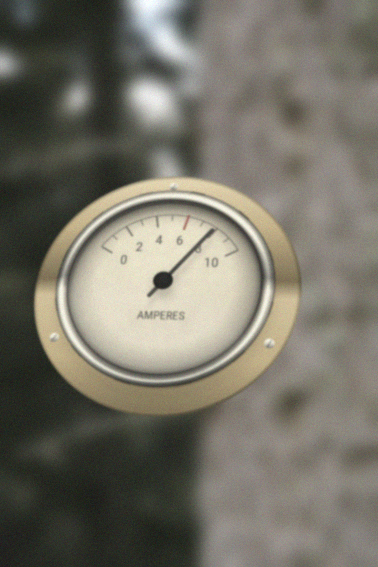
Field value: 8; A
